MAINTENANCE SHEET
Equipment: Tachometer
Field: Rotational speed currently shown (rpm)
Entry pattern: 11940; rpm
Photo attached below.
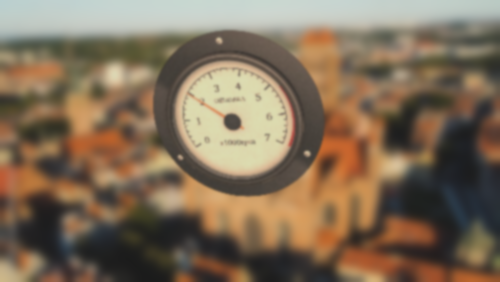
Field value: 2000; rpm
